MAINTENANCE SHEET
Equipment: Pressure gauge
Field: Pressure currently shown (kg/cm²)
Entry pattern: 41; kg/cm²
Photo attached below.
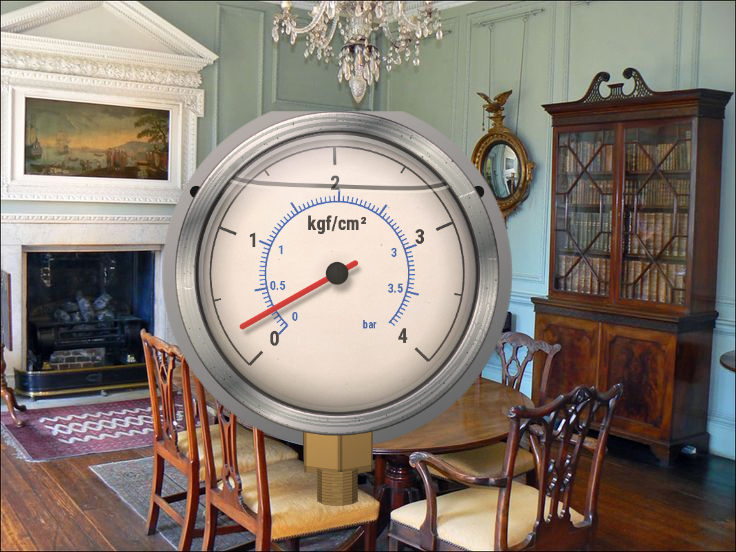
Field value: 0.25; kg/cm²
